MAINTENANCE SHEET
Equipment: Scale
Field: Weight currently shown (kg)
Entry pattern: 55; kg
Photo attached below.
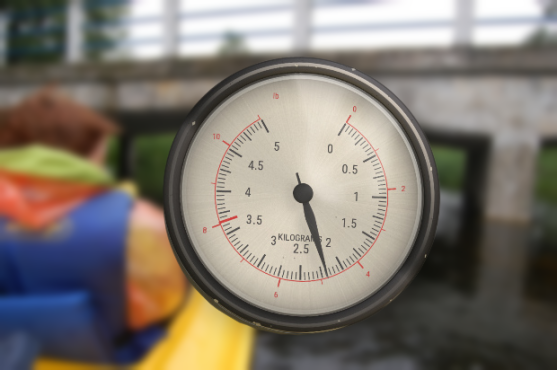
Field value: 2.2; kg
